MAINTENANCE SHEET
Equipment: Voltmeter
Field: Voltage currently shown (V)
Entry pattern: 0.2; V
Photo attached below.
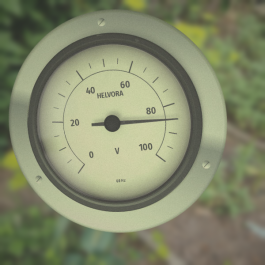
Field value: 85; V
